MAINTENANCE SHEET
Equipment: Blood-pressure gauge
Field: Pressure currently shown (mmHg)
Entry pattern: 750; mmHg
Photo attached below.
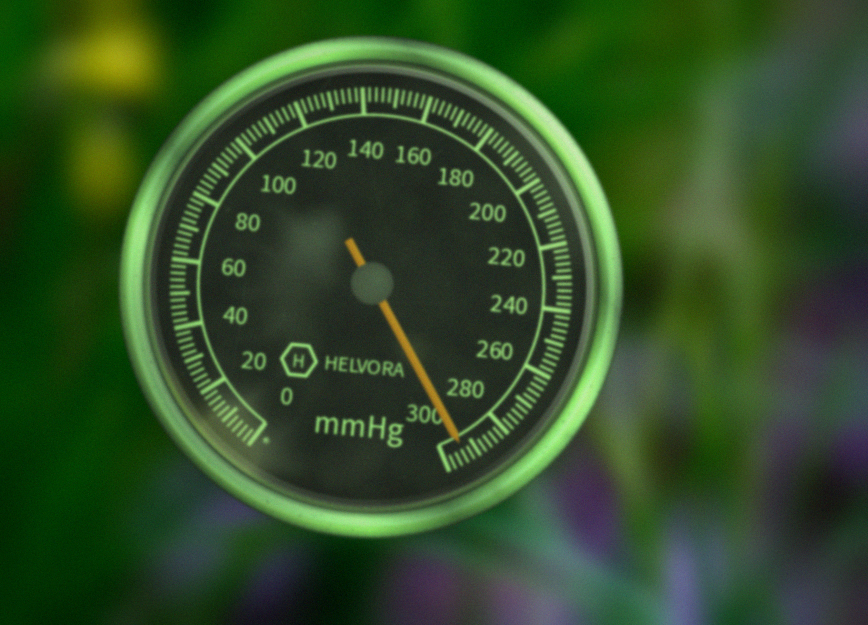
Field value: 294; mmHg
